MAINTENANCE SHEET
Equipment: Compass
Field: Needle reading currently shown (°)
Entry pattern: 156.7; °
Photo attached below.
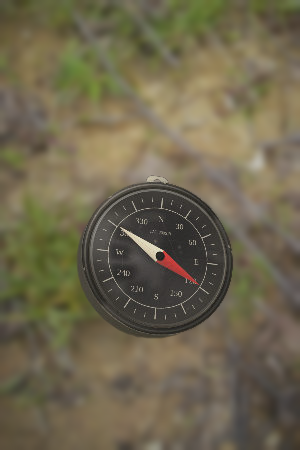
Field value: 120; °
